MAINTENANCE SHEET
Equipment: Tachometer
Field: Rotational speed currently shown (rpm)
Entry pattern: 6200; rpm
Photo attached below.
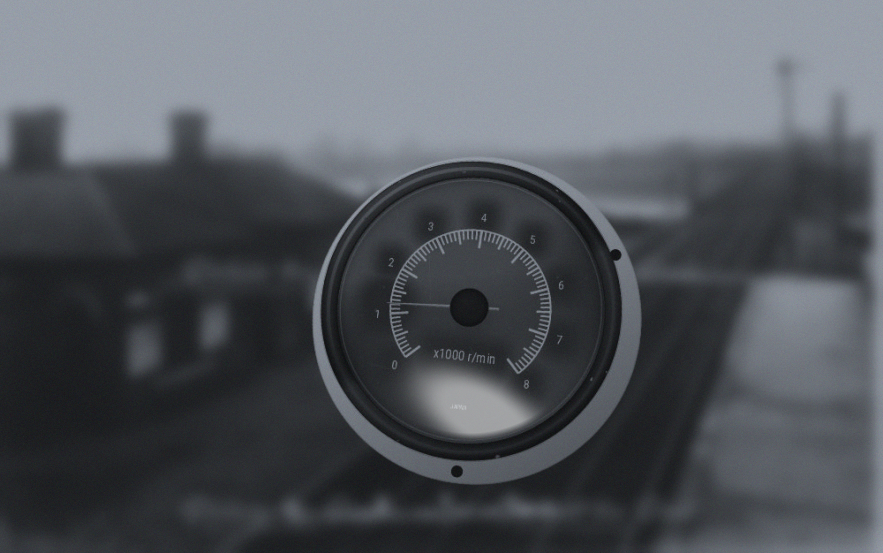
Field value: 1200; rpm
